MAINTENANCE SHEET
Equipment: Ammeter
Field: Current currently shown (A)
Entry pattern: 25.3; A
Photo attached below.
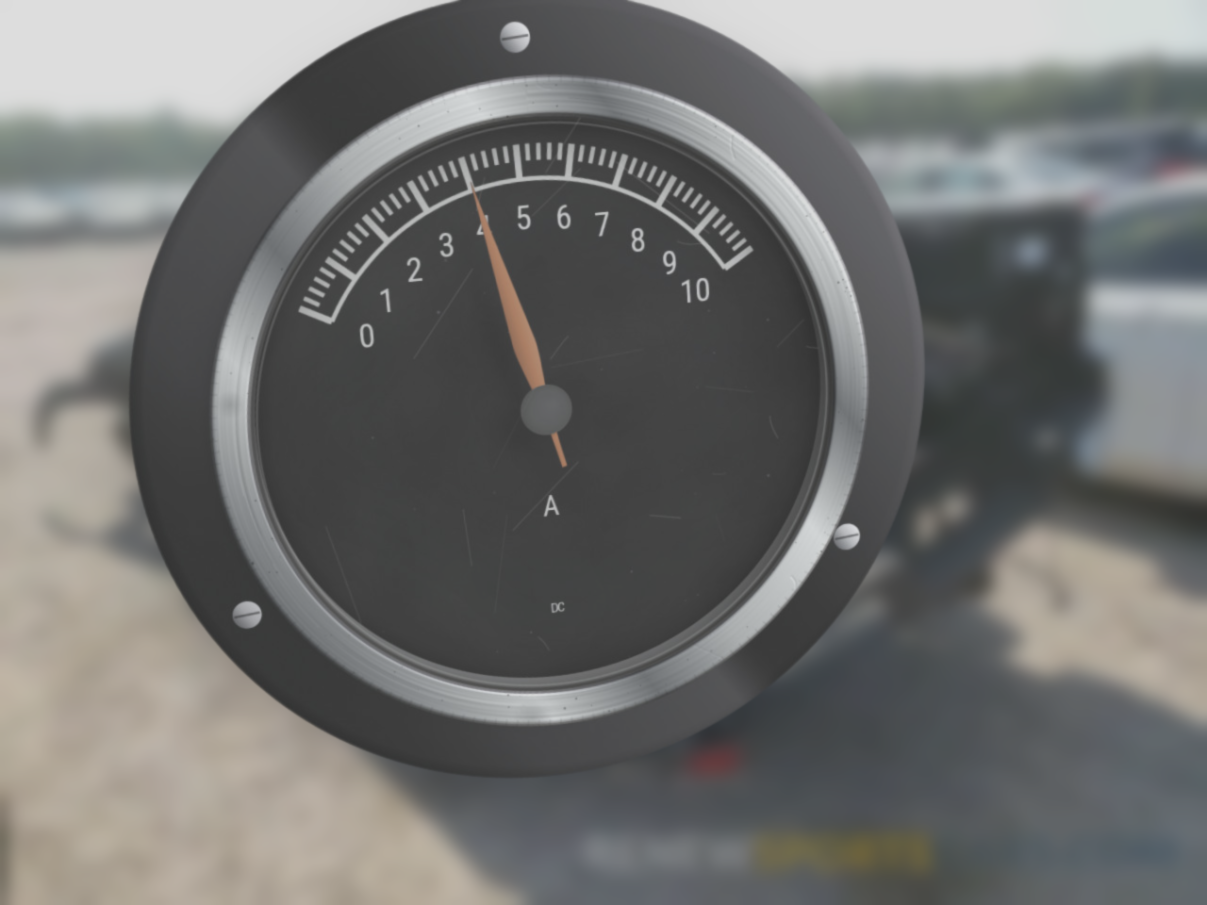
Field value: 4; A
